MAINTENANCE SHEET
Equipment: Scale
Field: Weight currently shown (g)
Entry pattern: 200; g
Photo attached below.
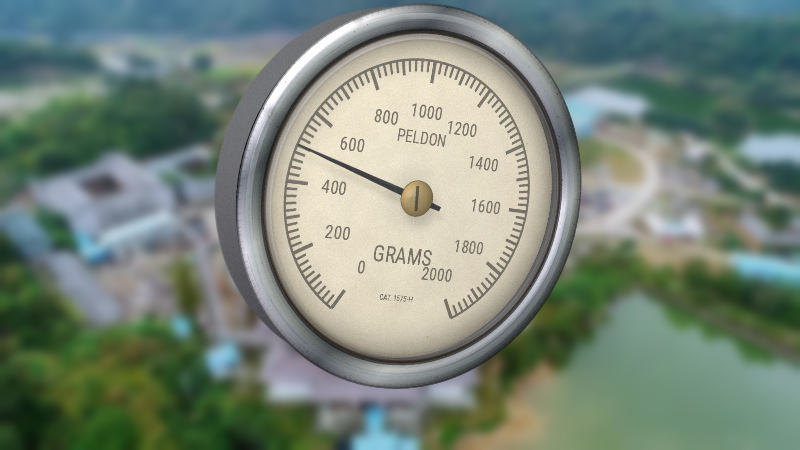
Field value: 500; g
